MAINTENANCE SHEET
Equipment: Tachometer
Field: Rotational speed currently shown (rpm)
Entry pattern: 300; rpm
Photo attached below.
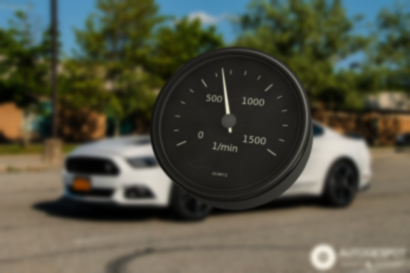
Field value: 650; rpm
